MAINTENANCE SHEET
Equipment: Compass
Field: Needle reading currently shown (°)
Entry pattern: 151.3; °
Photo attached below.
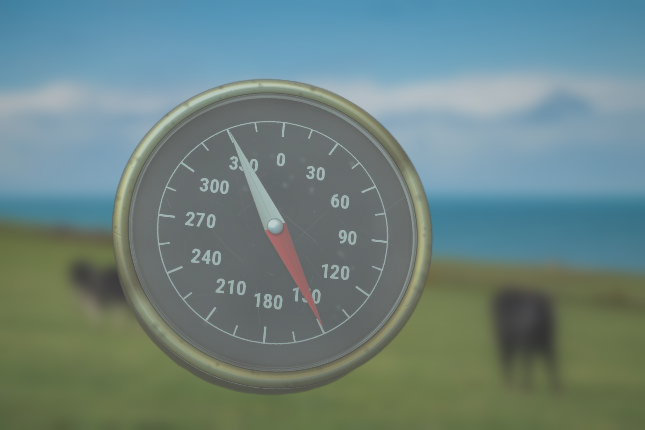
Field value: 150; °
